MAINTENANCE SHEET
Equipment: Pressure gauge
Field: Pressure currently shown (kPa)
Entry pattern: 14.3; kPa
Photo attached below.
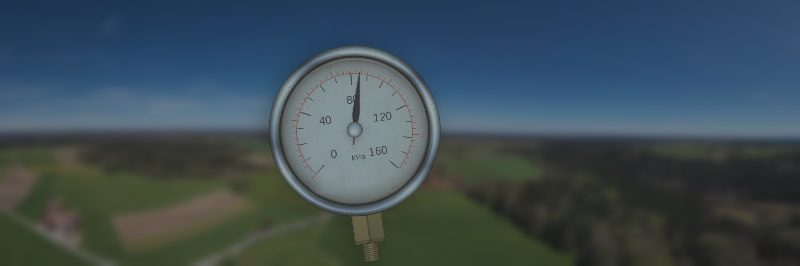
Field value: 85; kPa
